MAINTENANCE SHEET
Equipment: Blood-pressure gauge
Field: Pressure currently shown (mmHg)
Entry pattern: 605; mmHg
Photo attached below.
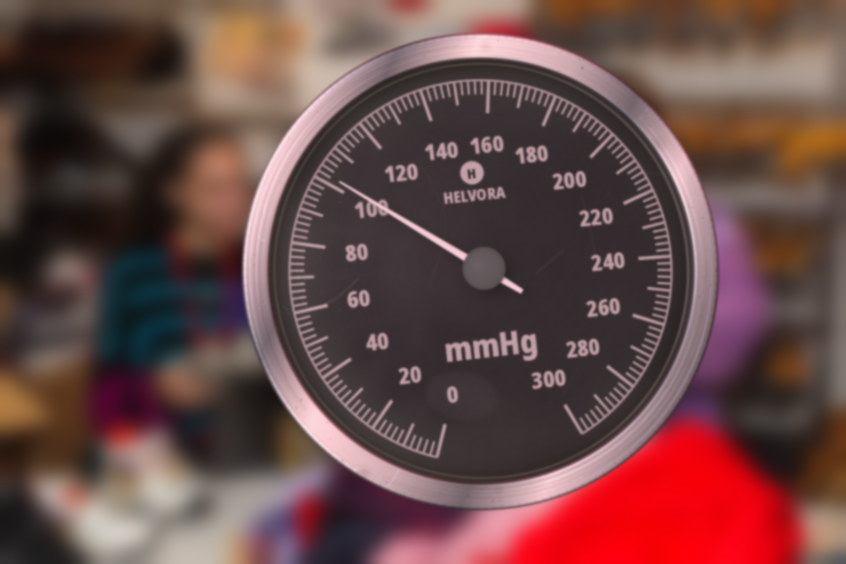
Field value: 102; mmHg
